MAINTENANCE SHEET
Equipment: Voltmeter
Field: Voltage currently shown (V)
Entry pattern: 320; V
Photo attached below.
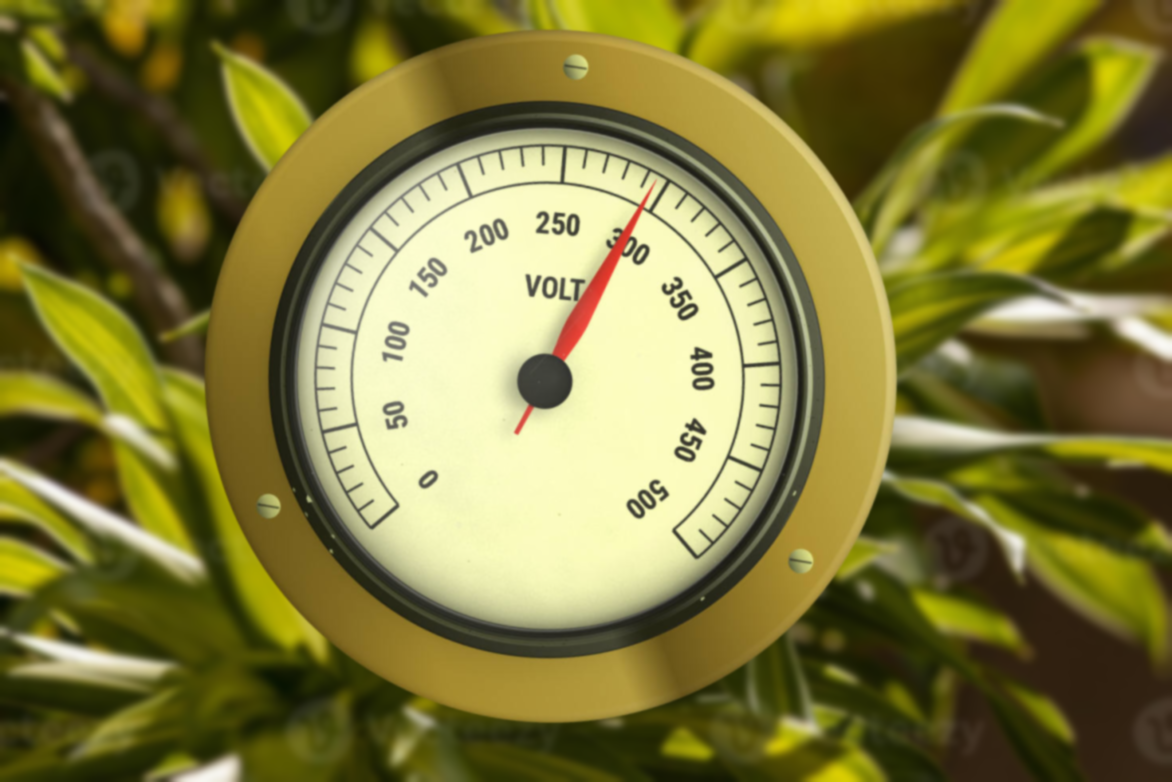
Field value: 295; V
